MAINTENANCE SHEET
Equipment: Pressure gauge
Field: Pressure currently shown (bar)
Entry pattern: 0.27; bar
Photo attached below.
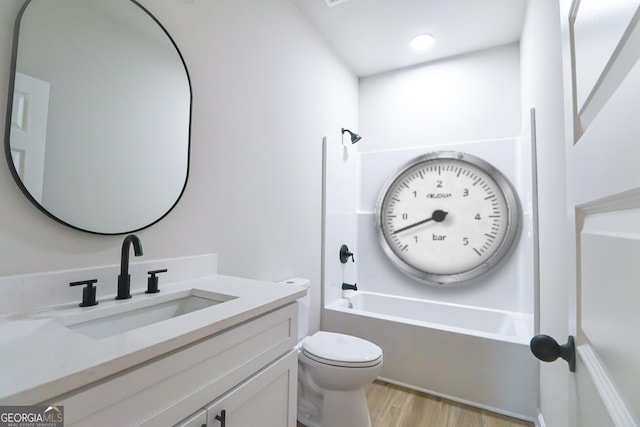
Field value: -0.5; bar
